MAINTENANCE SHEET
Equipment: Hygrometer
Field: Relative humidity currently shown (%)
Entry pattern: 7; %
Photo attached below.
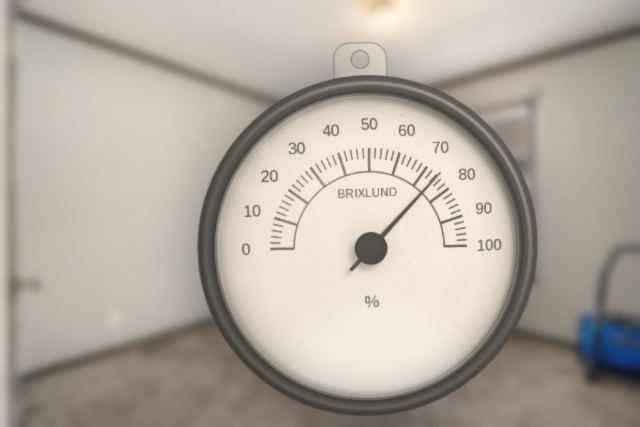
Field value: 74; %
